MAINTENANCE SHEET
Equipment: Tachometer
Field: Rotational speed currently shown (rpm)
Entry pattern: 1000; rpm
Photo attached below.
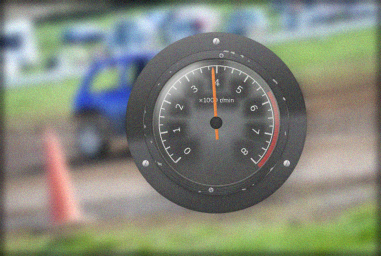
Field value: 3875; rpm
